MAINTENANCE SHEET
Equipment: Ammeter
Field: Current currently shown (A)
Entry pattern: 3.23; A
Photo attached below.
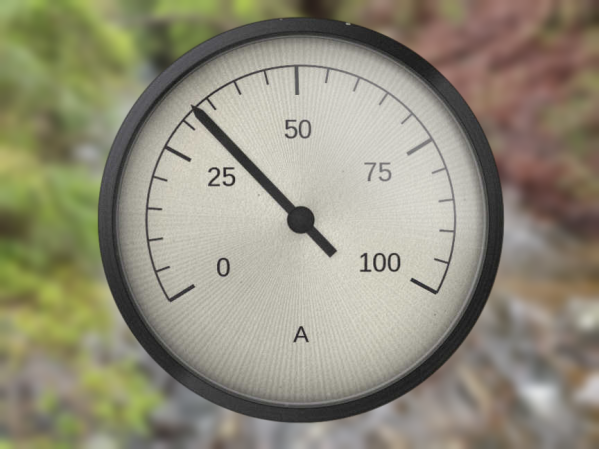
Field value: 32.5; A
